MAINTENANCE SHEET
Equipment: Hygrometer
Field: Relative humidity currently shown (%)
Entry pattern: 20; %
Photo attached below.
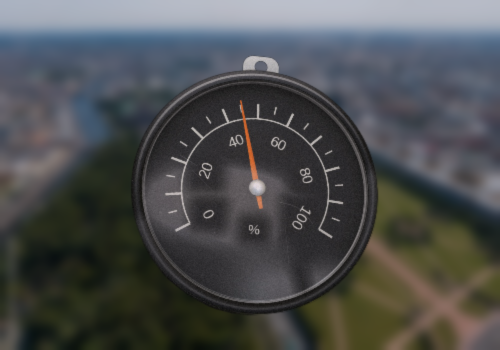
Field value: 45; %
